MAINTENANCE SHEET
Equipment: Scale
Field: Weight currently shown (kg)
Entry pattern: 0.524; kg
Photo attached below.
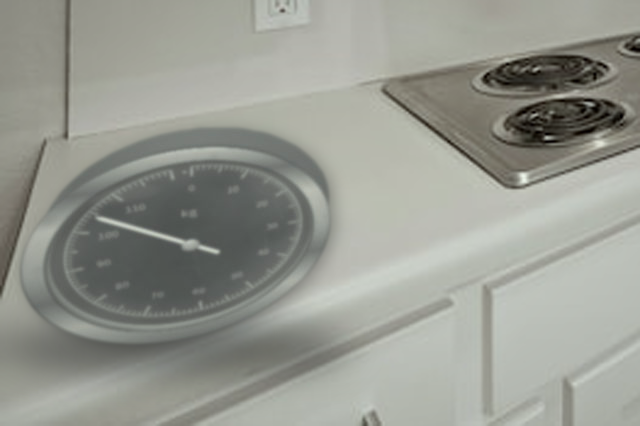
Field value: 105; kg
